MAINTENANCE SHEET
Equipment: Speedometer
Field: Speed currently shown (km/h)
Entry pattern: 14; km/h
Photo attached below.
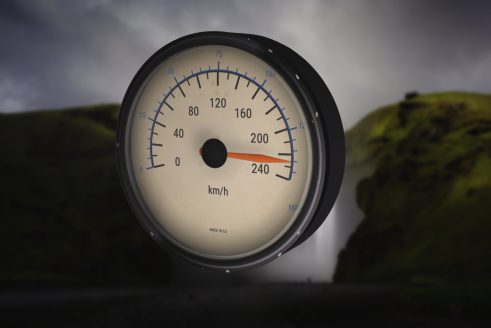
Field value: 225; km/h
